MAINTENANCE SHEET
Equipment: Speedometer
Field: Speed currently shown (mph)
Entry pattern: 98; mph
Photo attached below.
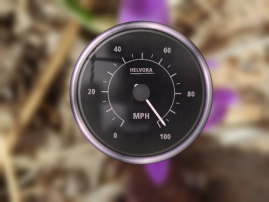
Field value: 97.5; mph
